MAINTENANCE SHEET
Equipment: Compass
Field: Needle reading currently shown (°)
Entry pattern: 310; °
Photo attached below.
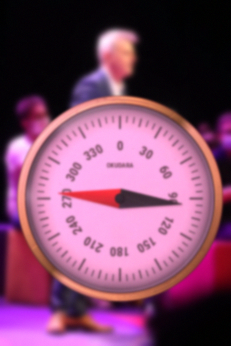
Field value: 275; °
